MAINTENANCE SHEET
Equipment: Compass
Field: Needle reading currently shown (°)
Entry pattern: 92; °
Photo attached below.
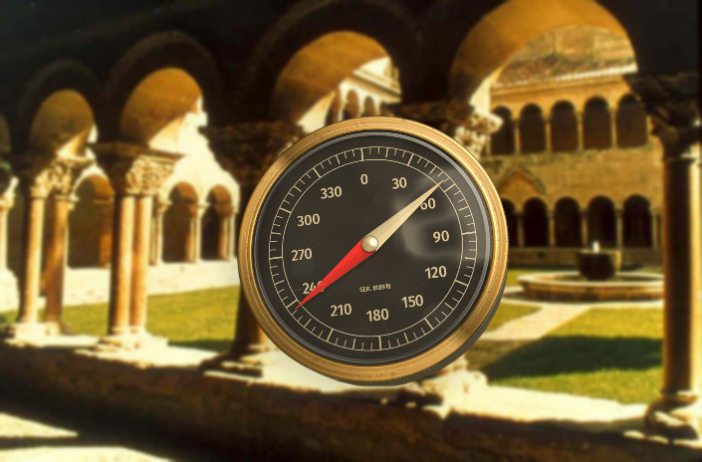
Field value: 235; °
